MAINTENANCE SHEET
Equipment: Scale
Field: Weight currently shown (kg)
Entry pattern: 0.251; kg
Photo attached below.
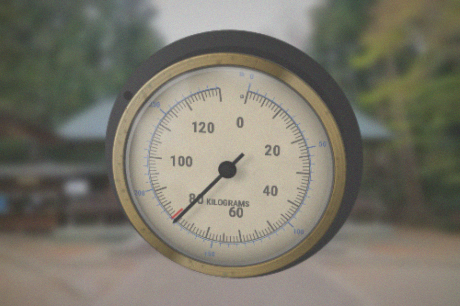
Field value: 80; kg
